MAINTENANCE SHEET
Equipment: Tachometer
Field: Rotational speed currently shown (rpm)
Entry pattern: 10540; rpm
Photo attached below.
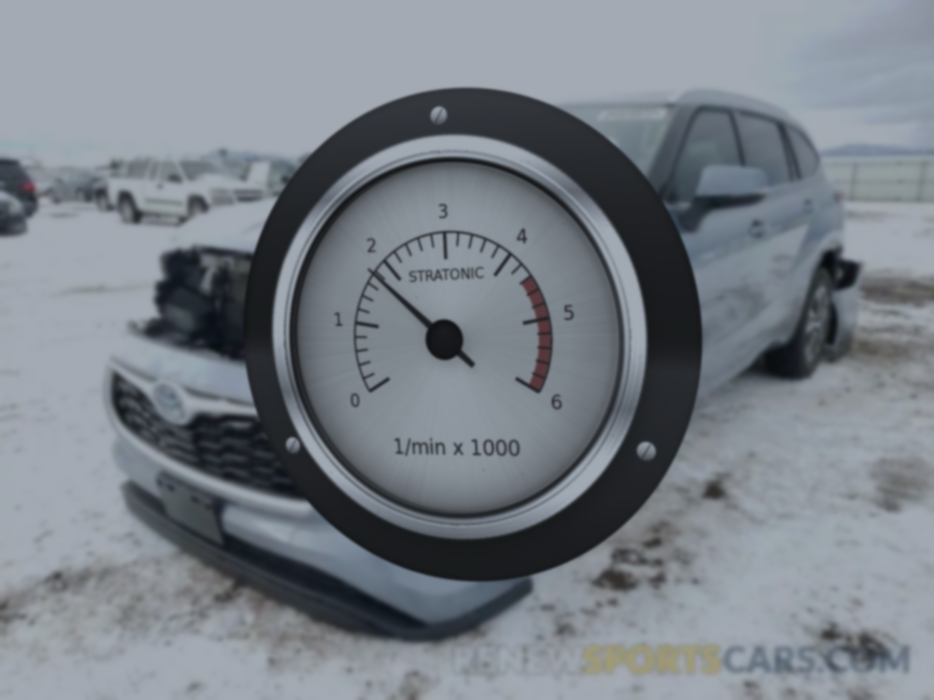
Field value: 1800; rpm
